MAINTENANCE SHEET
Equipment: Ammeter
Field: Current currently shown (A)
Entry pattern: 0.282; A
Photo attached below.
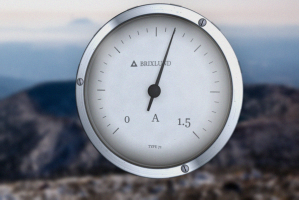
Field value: 0.85; A
